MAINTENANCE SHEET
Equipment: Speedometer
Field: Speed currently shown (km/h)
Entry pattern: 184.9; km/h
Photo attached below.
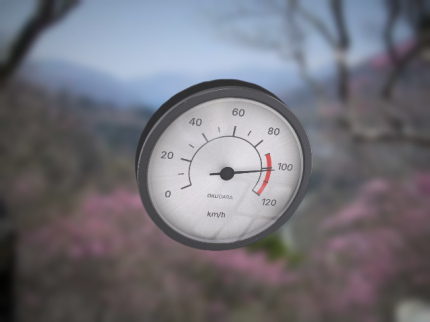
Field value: 100; km/h
